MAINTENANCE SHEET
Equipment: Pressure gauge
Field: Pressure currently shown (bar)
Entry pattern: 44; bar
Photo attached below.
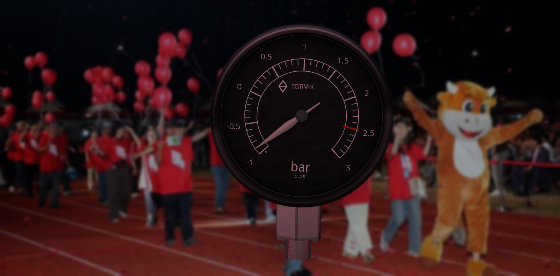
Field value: -0.9; bar
